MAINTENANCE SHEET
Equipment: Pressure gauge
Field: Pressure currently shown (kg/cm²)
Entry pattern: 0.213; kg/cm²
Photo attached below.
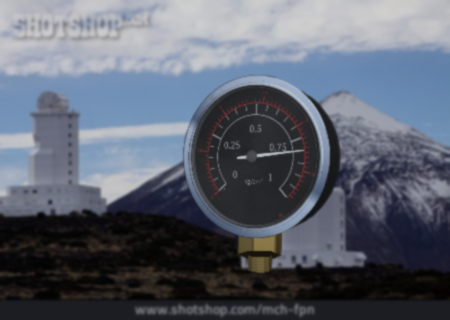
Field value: 0.8; kg/cm²
